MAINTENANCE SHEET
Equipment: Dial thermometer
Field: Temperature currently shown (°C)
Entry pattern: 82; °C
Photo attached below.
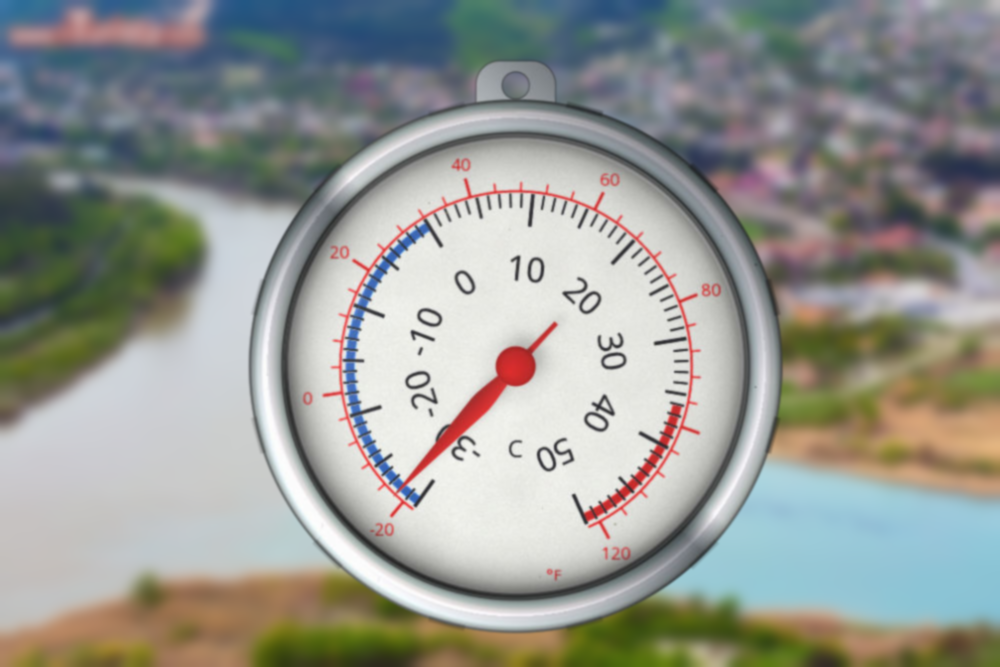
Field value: -28; °C
